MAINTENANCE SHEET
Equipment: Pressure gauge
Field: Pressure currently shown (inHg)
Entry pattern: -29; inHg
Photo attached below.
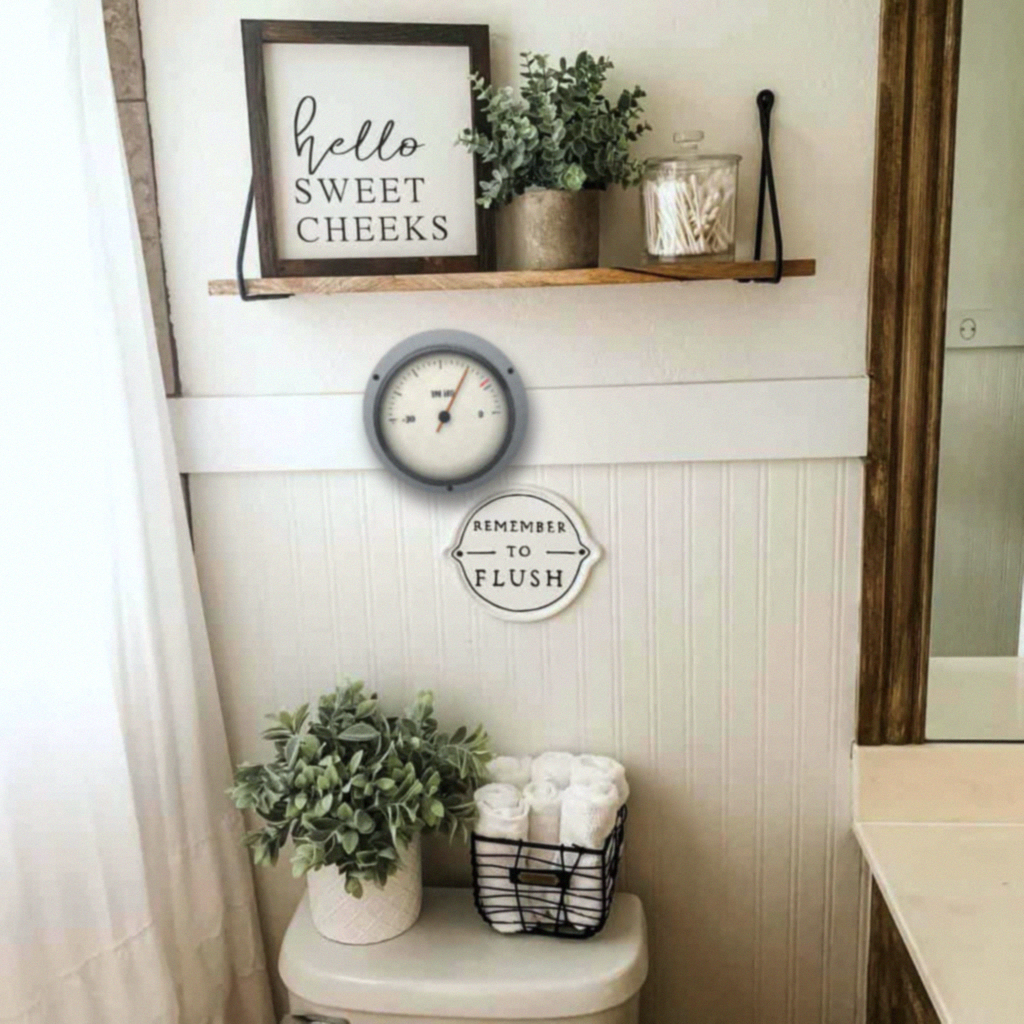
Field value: -10; inHg
